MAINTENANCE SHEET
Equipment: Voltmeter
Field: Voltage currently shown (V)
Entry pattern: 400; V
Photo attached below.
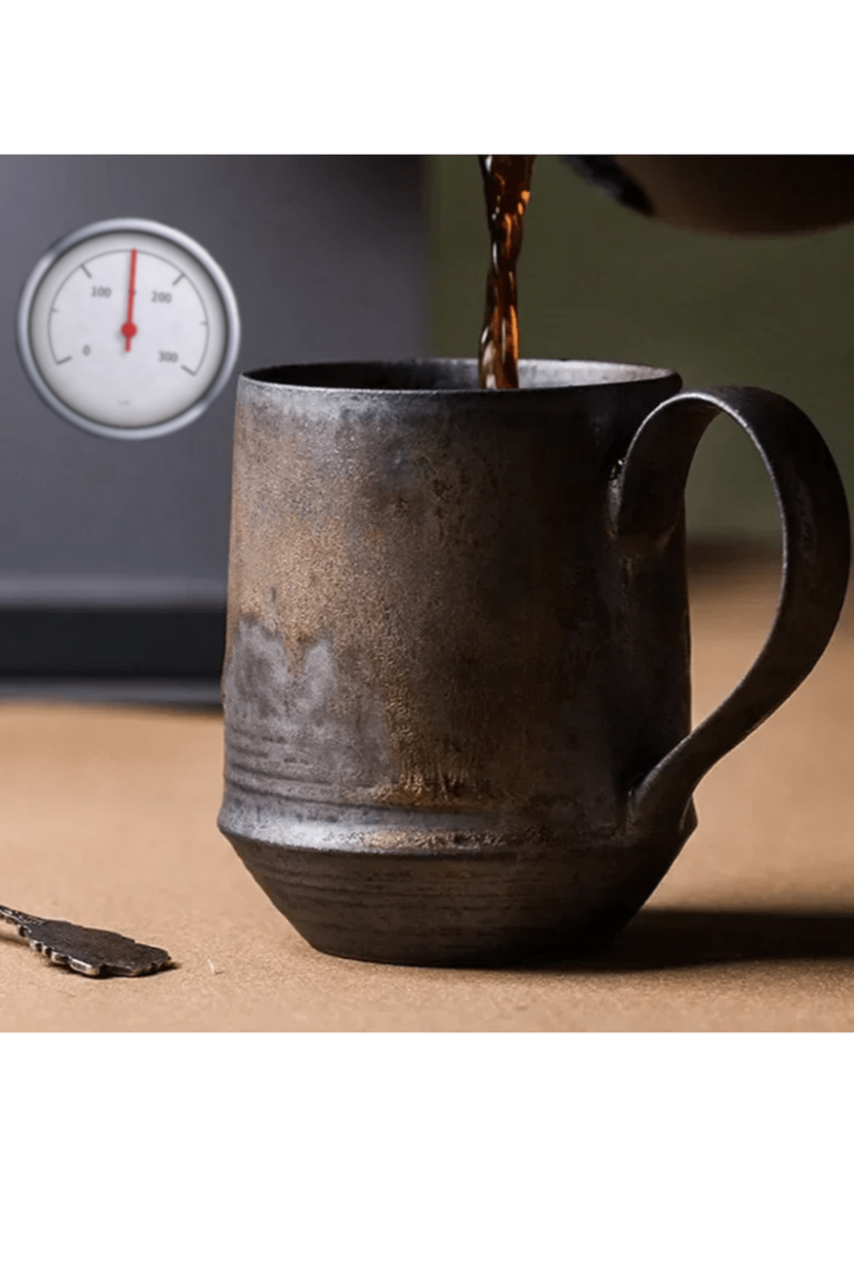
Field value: 150; V
